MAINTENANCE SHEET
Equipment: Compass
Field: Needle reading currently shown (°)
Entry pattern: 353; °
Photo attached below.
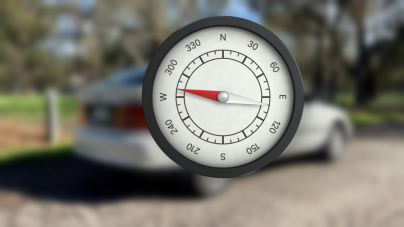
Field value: 280; °
